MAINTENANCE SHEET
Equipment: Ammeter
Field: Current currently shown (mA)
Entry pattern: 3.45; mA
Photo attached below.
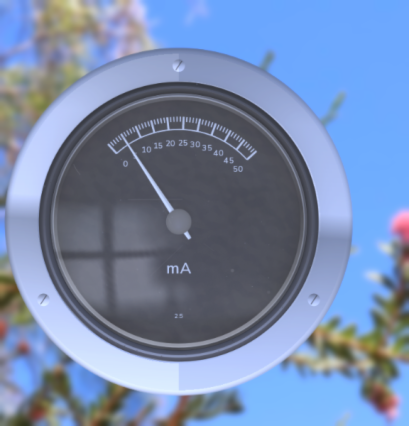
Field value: 5; mA
